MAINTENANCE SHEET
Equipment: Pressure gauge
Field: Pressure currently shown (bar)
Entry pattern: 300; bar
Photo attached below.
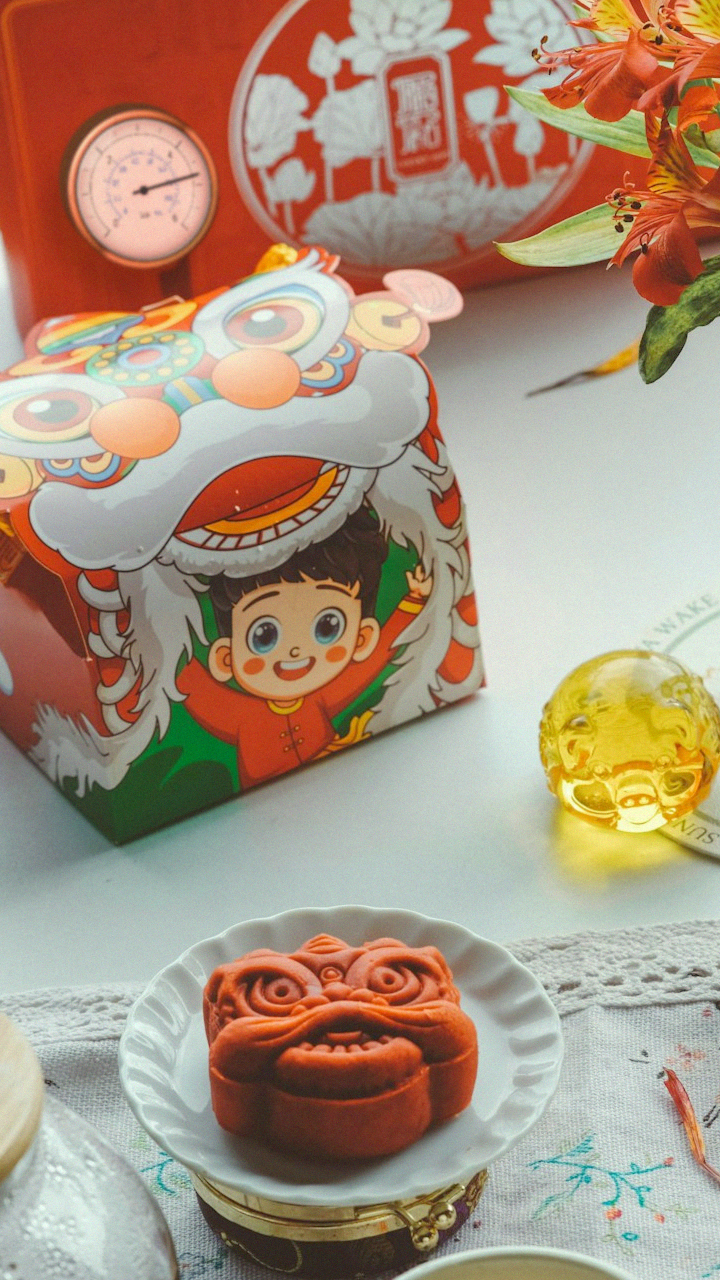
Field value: 4.75; bar
